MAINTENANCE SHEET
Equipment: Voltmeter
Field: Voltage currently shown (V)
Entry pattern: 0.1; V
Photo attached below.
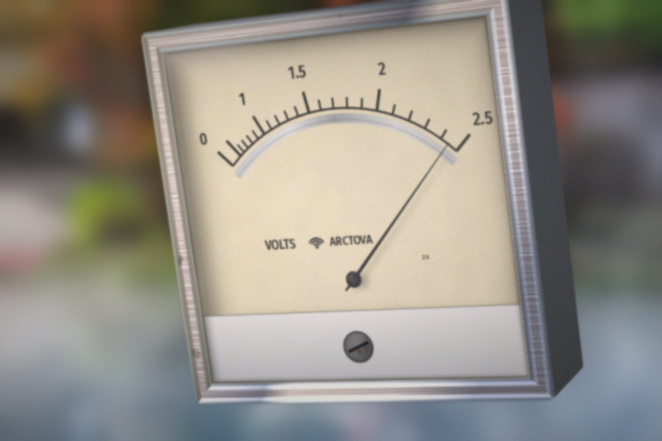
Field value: 2.45; V
